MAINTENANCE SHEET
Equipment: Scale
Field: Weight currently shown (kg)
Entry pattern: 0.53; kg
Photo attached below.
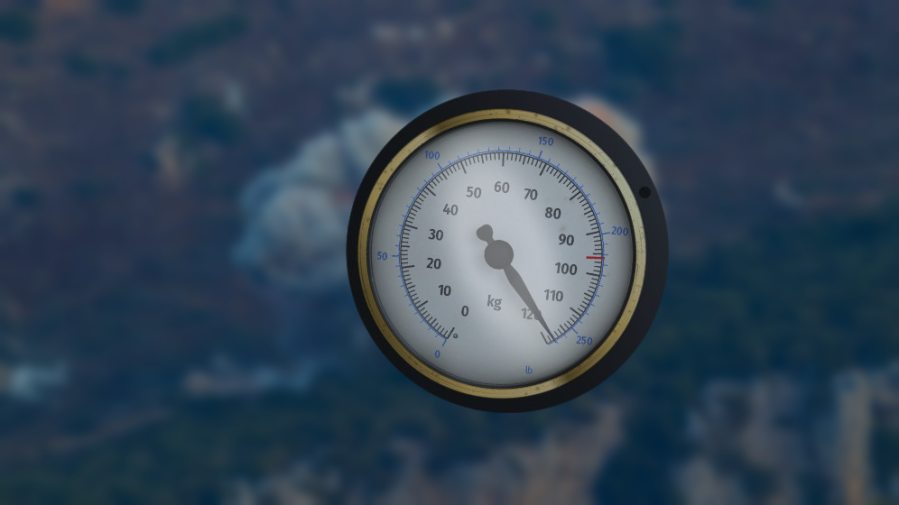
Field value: 118; kg
